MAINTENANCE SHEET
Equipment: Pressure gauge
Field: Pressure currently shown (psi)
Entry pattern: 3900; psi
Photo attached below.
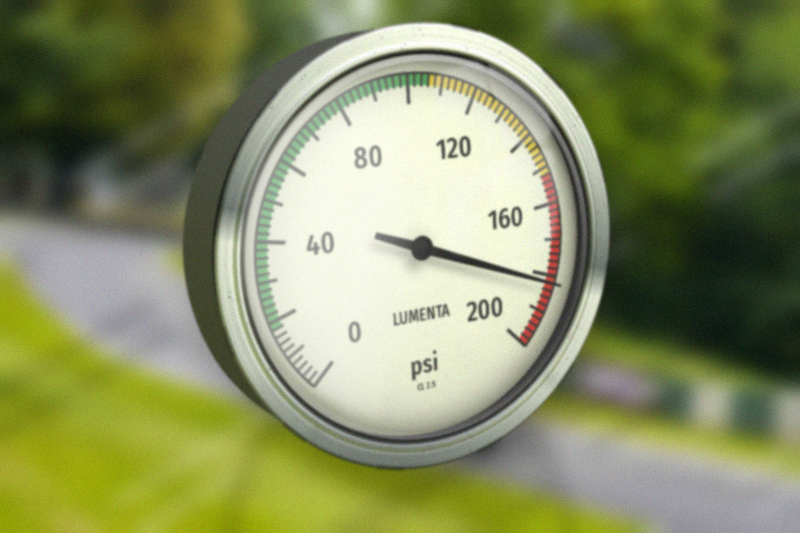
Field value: 182; psi
